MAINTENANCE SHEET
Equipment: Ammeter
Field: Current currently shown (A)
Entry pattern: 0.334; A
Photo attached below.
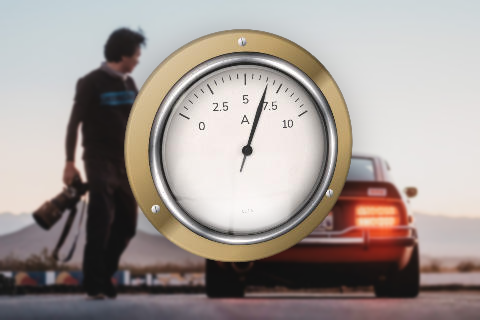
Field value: 6.5; A
